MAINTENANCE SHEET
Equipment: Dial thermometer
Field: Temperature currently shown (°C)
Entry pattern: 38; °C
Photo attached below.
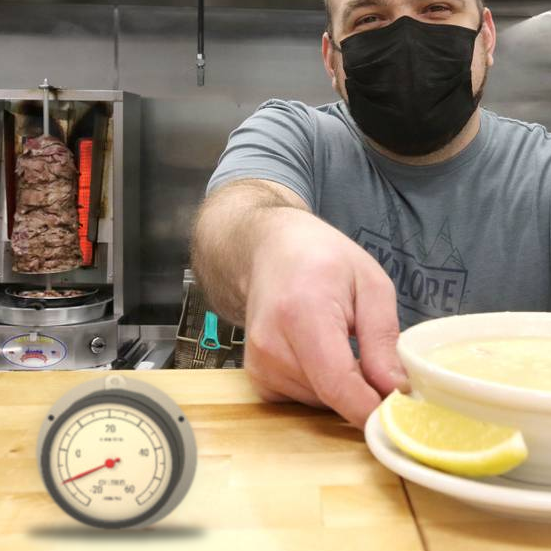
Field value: -10; °C
